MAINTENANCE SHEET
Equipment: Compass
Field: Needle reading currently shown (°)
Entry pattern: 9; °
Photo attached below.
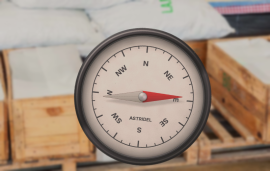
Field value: 85; °
